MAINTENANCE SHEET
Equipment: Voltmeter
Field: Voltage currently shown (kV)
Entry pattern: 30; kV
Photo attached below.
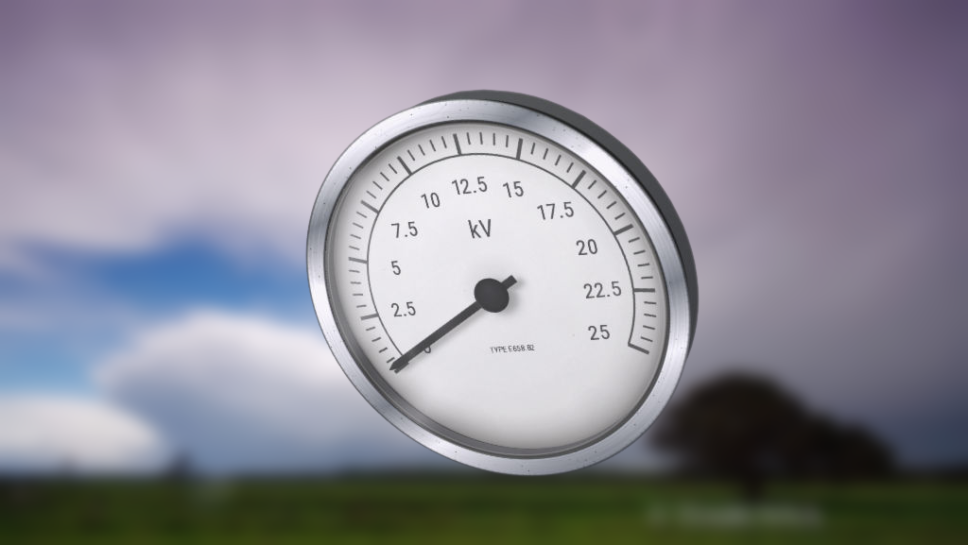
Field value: 0.25; kV
